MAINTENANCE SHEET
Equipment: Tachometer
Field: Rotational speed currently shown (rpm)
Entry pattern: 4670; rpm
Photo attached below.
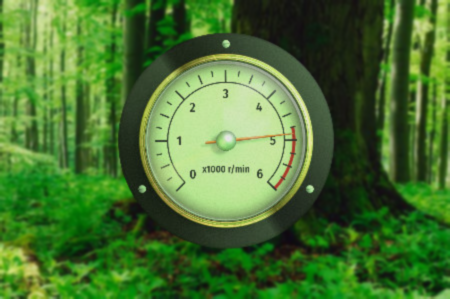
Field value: 4875; rpm
